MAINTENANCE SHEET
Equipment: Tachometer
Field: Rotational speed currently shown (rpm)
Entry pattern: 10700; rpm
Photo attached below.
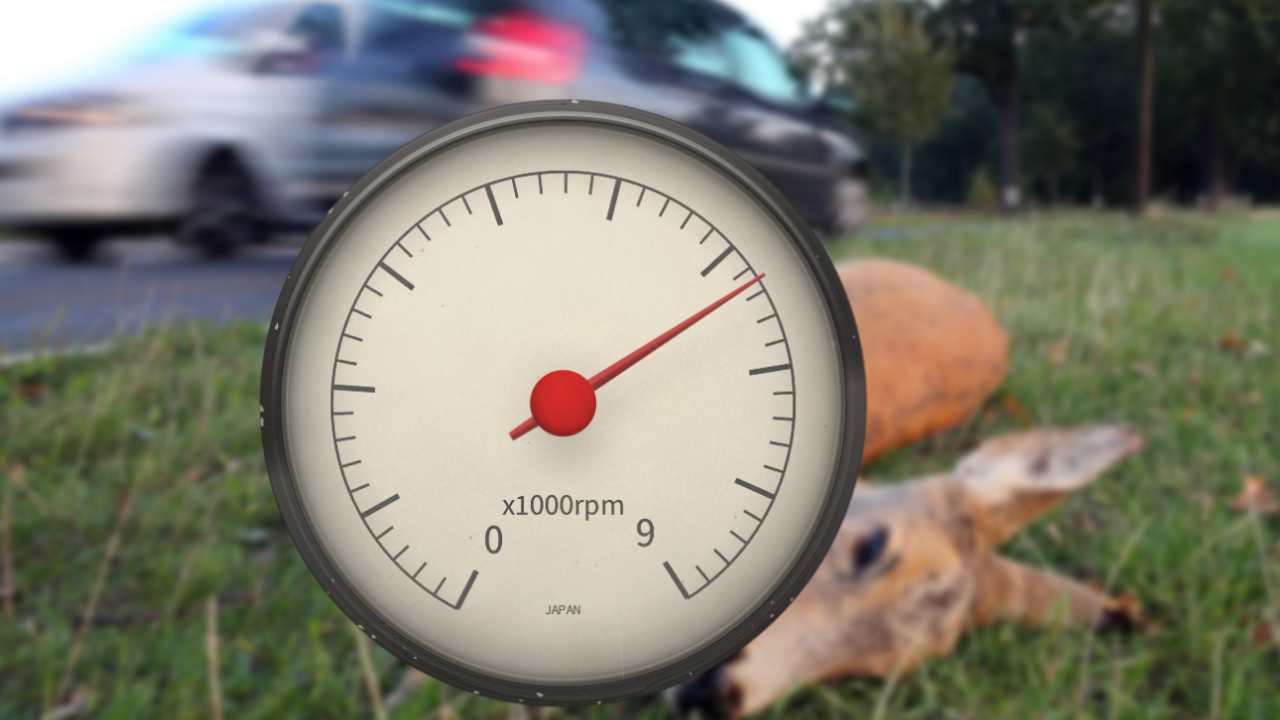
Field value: 6300; rpm
